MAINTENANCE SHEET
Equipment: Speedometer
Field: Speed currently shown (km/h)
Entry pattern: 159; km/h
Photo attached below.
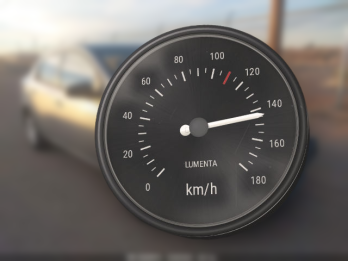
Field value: 145; km/h
